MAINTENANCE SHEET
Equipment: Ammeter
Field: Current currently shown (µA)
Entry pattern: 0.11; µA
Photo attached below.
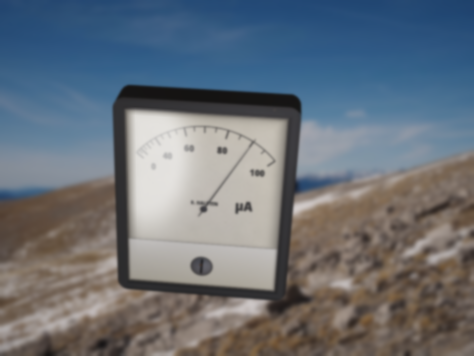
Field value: 90; µA
